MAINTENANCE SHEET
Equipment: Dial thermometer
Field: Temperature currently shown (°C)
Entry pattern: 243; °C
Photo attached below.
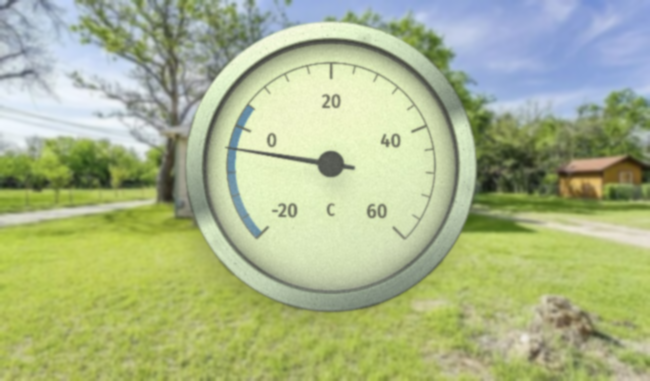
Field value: -4; °C
